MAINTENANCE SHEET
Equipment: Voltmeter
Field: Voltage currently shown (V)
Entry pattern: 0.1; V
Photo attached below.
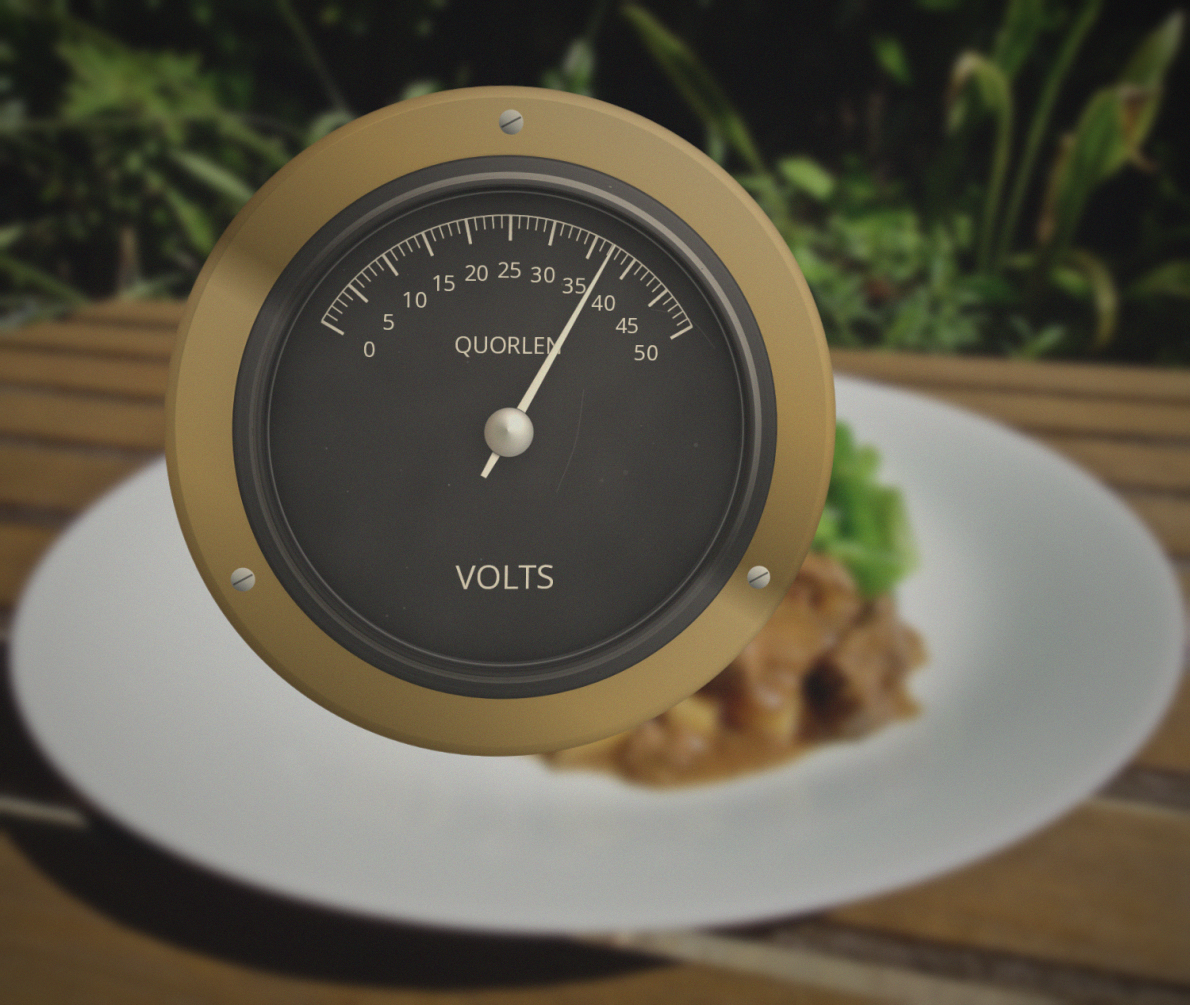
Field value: 37; V
